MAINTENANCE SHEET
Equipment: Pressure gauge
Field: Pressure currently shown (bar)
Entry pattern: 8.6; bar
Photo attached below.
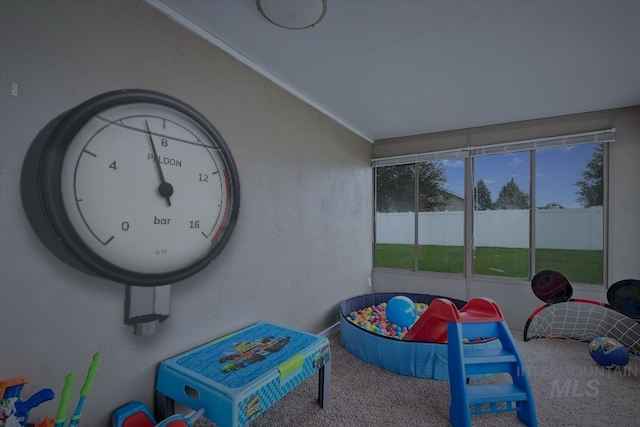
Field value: 7; bar
